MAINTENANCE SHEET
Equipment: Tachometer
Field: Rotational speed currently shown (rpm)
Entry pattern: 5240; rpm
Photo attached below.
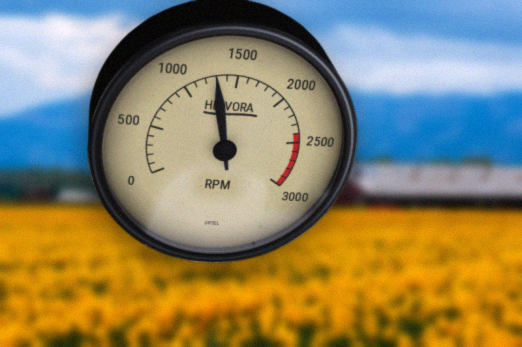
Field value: 1300; rpm
